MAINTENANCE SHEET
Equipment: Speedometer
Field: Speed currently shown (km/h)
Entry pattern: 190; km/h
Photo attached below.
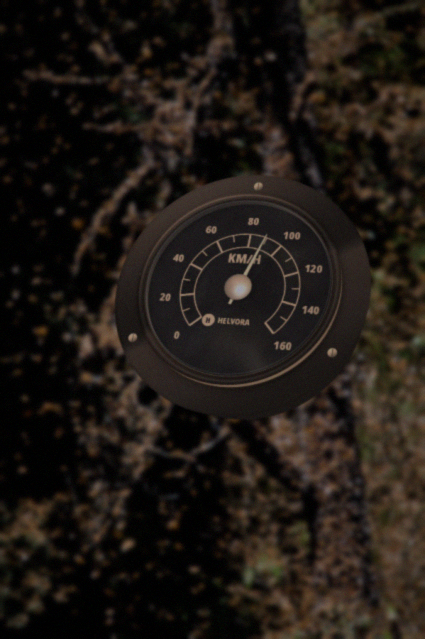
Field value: 90; km/h
